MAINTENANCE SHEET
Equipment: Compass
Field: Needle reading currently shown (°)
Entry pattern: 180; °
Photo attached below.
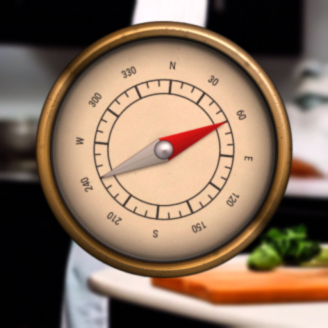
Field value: 60; °
